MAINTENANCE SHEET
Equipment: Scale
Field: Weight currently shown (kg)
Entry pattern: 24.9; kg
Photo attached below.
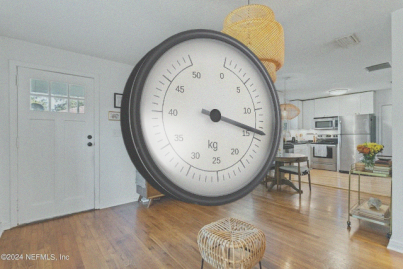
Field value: 14; kg
